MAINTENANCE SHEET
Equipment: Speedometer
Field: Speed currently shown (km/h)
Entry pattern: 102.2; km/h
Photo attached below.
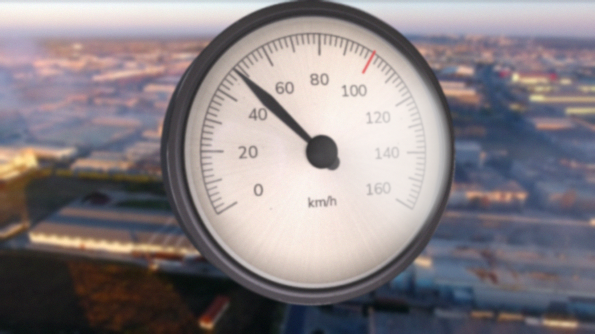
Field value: 48; km/h
